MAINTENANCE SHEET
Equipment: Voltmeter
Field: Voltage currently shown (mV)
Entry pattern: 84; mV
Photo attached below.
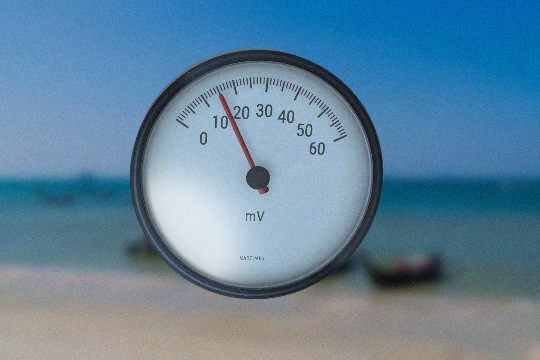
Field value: 15; mV
